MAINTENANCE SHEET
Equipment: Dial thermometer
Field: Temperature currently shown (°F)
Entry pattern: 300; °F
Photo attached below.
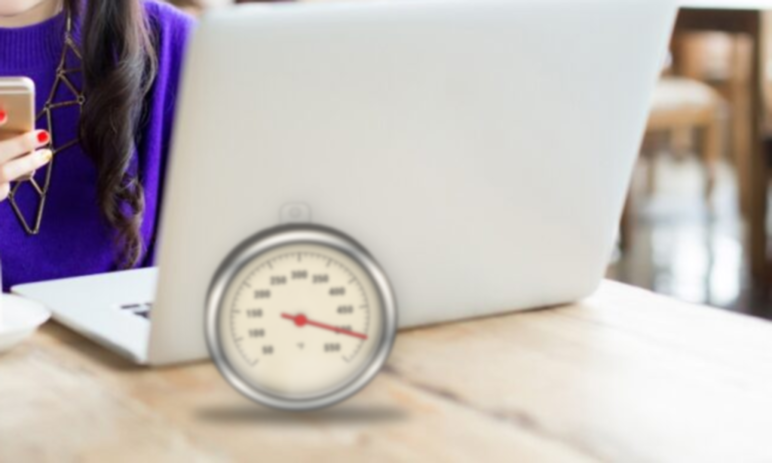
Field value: 500; °F
